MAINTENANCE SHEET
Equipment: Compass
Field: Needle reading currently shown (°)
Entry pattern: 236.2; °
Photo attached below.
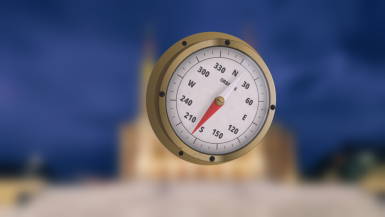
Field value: 190; °
